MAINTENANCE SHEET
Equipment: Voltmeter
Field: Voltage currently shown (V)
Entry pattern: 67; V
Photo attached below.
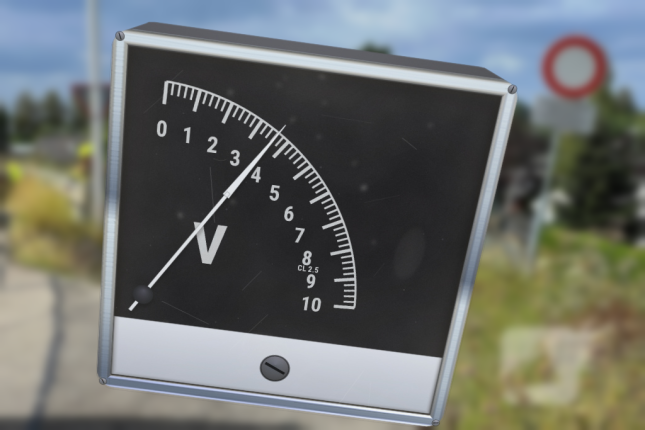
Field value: 3.6; V
